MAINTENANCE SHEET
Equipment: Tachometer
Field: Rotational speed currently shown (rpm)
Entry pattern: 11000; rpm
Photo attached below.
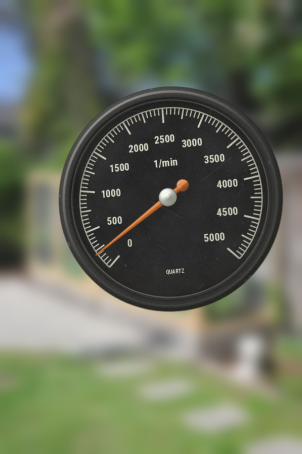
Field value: 200; rpm
